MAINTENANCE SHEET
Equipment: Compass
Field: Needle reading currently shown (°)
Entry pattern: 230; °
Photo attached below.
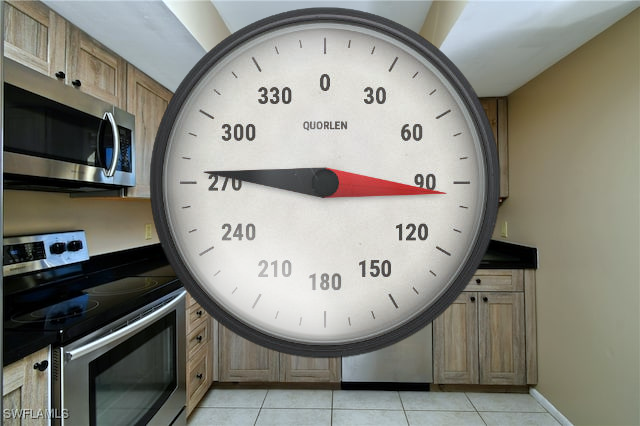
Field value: 95; °
